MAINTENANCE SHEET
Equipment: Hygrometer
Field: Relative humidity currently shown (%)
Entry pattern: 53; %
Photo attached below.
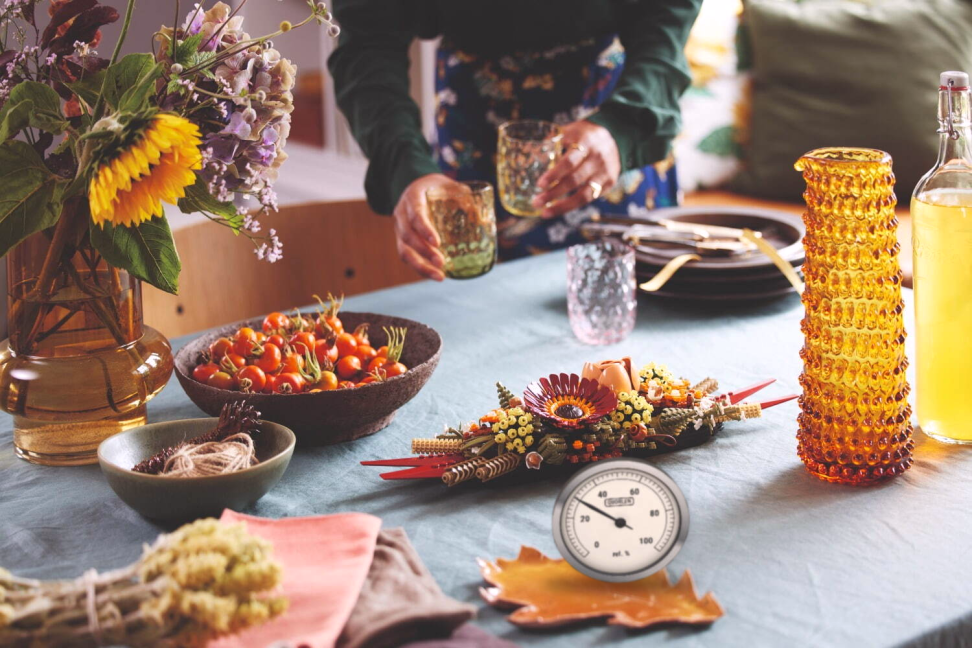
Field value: 30; %
